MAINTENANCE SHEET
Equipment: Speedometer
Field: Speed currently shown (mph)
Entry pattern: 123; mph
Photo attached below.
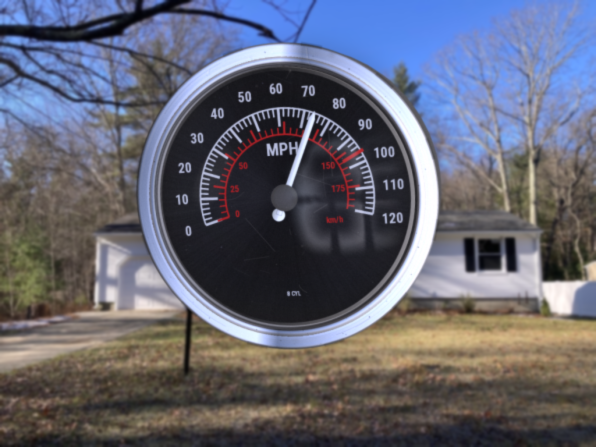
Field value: 74; mph
